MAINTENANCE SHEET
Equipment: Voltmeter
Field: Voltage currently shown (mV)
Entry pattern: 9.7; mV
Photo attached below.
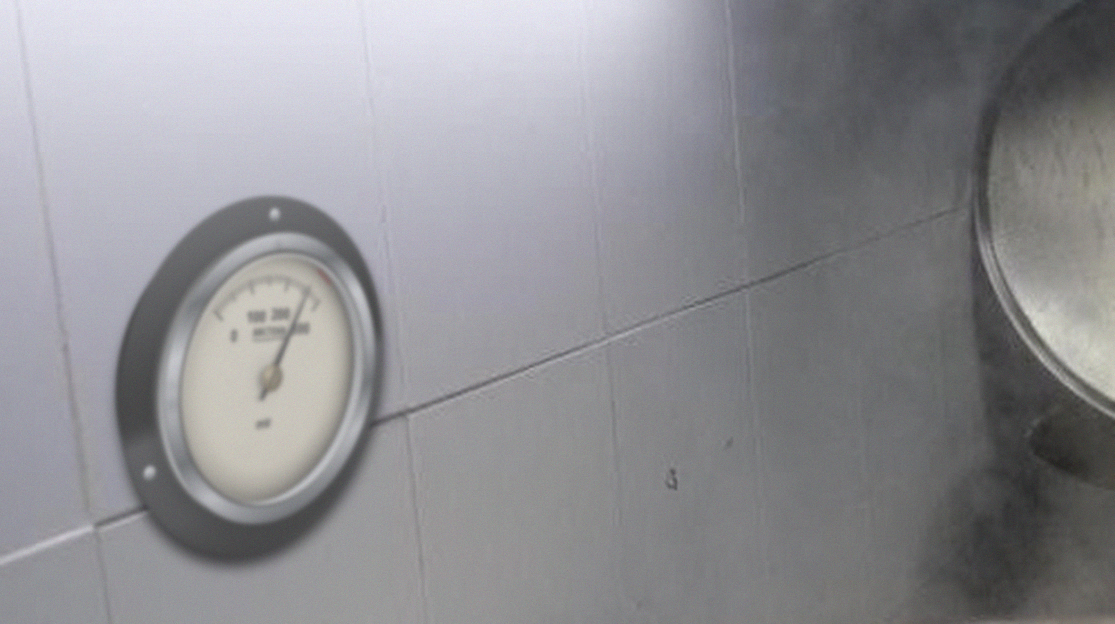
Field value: 250; mV
